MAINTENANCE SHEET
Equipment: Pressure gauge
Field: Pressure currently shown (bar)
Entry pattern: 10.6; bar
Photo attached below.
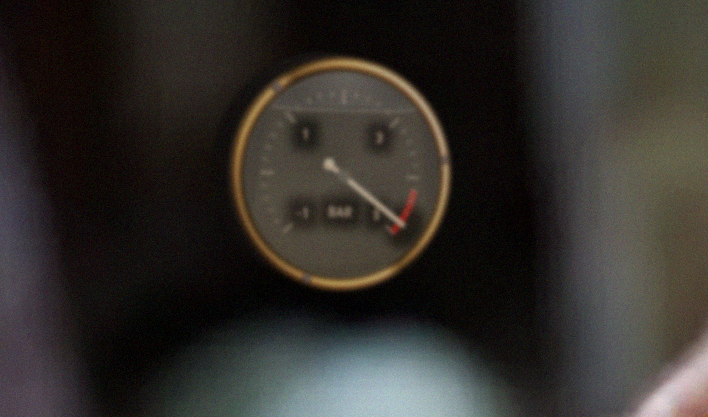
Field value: 4.8; bar
